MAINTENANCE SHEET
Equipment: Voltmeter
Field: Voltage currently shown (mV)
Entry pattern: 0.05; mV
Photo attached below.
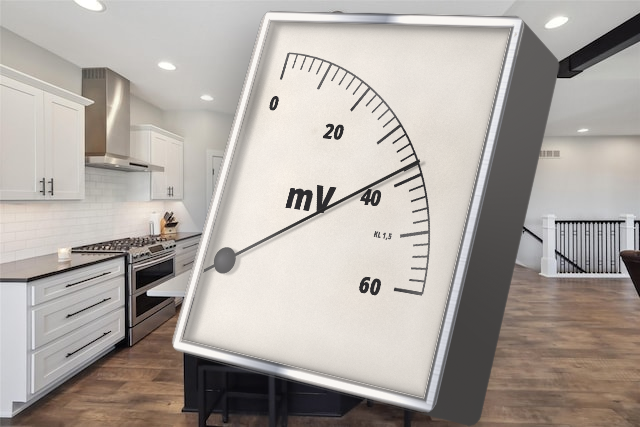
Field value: 38; mV
